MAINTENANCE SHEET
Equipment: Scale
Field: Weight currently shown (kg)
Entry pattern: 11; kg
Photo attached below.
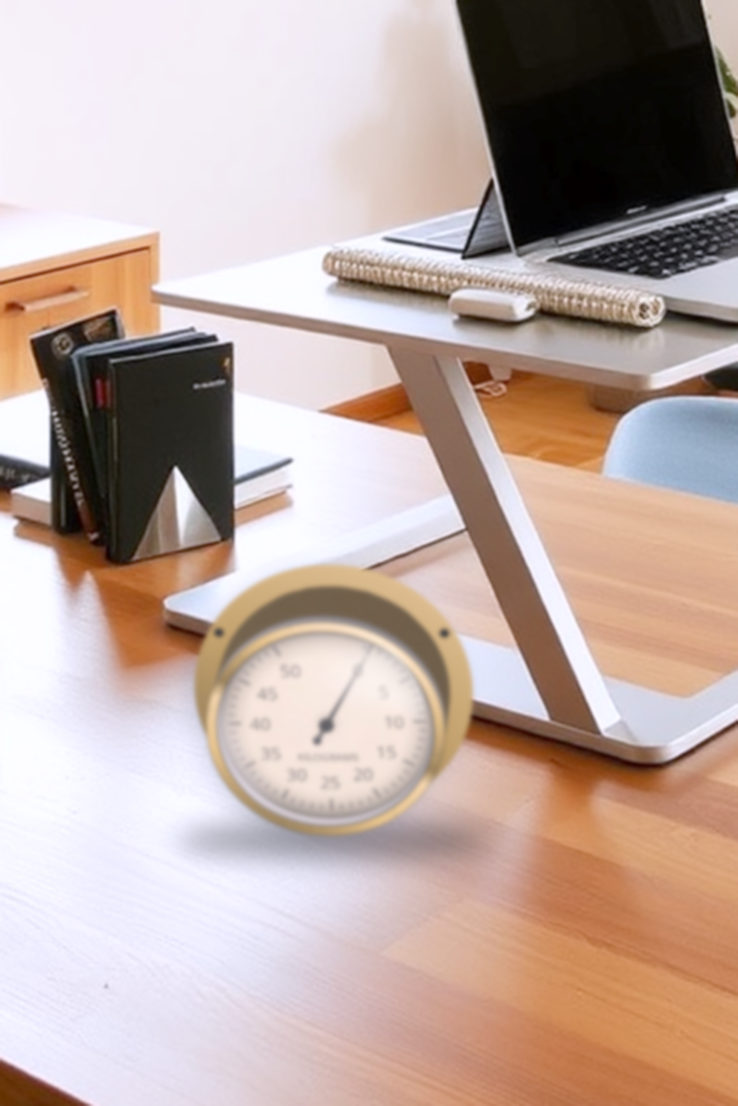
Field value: 0; kg
